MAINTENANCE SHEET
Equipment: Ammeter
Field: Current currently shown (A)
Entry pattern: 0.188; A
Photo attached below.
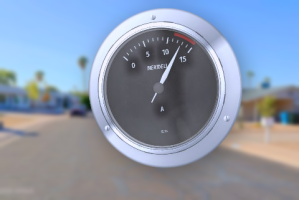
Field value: 13; A
